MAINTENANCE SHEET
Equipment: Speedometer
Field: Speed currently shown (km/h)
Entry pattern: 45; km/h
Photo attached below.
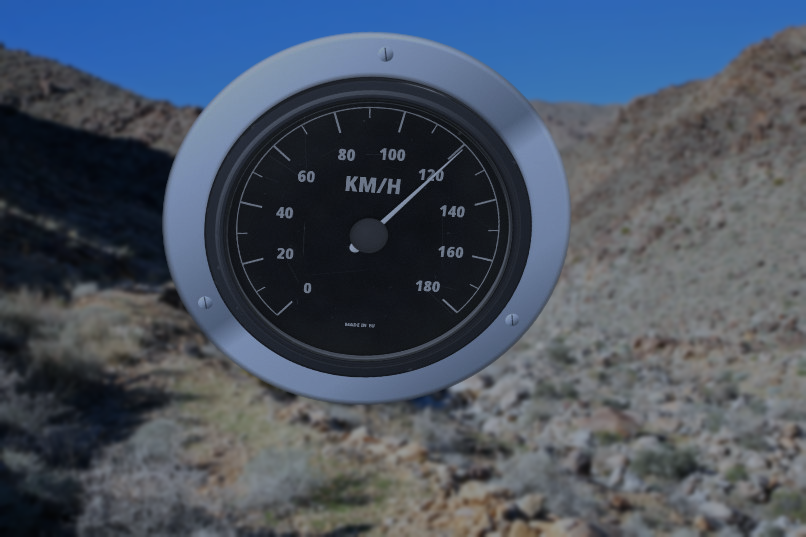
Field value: 120; km/h
